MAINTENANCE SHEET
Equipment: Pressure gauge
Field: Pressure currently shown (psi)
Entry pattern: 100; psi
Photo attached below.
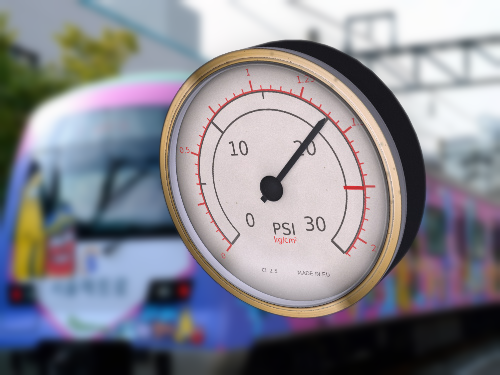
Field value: 20; psi
